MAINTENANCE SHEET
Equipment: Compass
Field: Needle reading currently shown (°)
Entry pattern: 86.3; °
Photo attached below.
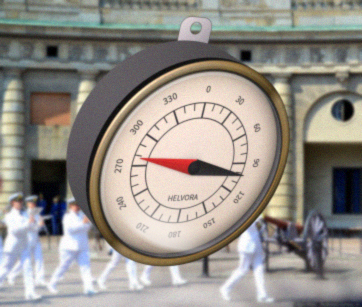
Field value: 280; °
